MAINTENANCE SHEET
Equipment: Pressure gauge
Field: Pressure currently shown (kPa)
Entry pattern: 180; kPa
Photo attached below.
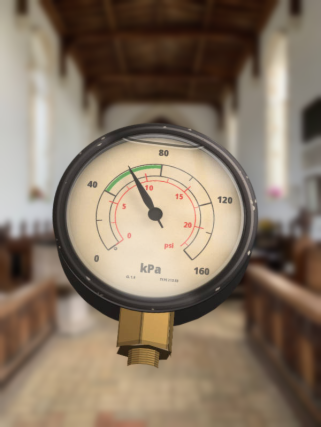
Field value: 60; kPa
